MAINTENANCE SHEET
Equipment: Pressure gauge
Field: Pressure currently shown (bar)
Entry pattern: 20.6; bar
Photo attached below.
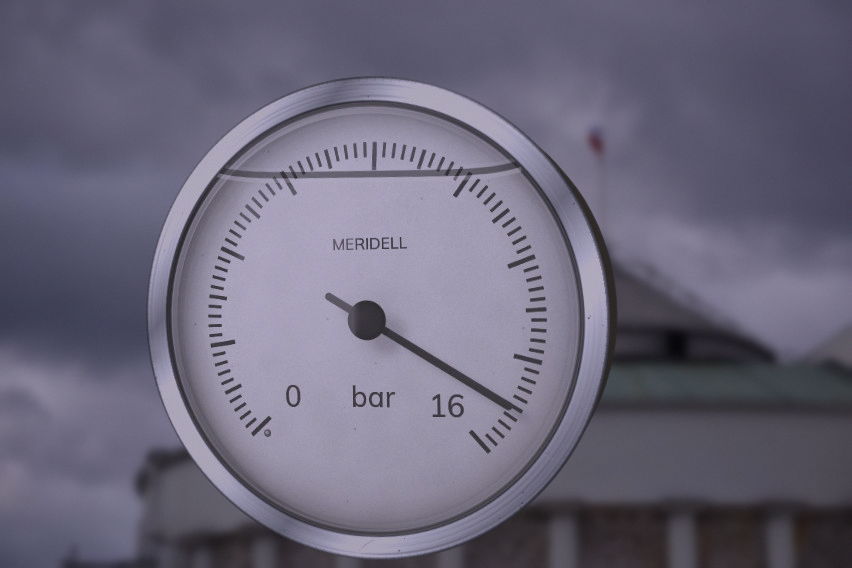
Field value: 15; bar
